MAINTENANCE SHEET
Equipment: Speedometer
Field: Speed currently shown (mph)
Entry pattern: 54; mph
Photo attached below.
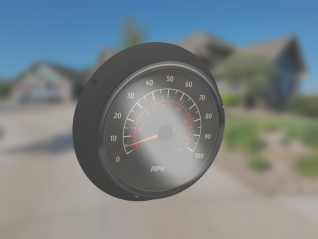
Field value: 5; mph
